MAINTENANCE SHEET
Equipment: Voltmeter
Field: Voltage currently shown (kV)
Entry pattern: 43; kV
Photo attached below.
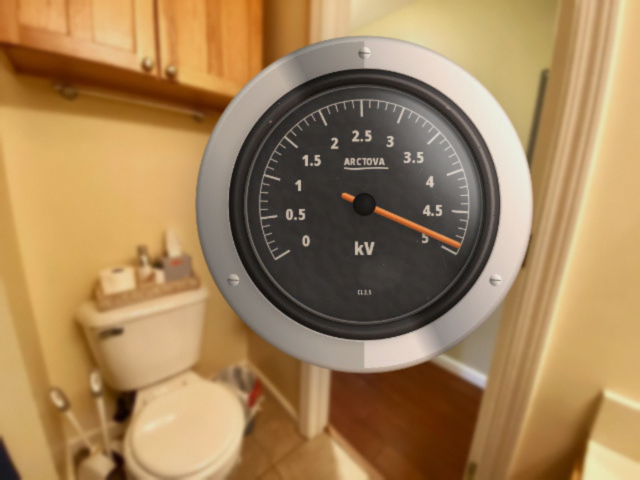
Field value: 4.9; kV
